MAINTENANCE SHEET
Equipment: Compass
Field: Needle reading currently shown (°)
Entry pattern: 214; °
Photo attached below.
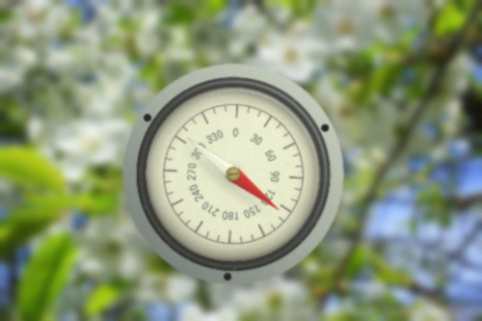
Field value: 125; °
